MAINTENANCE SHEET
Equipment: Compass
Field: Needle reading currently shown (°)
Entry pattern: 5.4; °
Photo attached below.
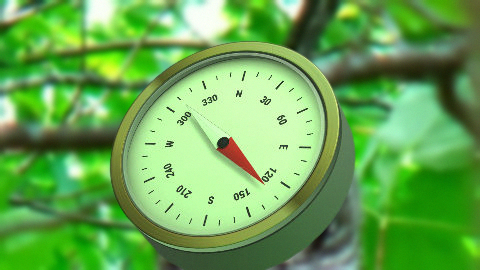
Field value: 130; °
